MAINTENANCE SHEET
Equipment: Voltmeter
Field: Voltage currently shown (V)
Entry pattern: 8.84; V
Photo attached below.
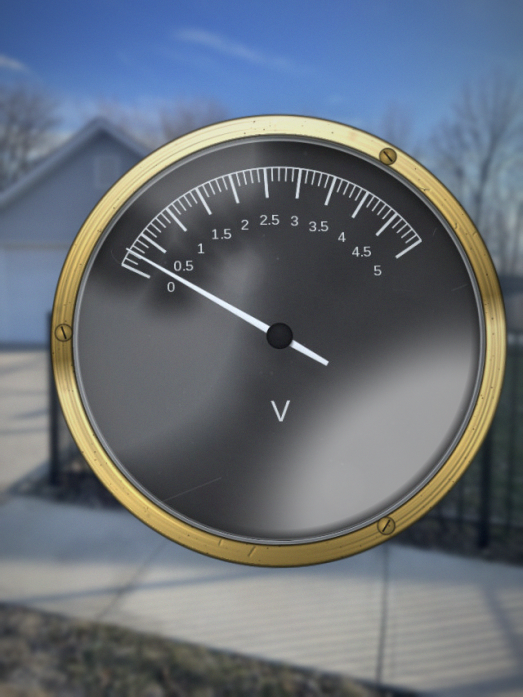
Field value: 0.2; V
